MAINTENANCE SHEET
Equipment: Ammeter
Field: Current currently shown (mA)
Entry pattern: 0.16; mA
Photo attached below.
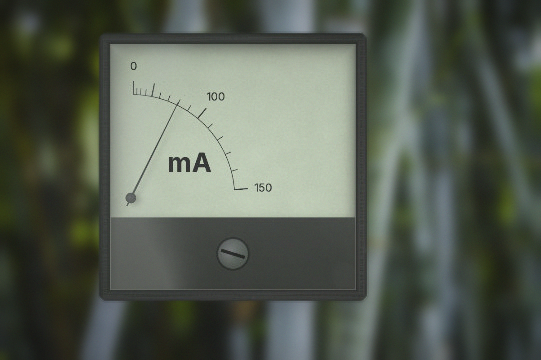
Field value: 80; mA
